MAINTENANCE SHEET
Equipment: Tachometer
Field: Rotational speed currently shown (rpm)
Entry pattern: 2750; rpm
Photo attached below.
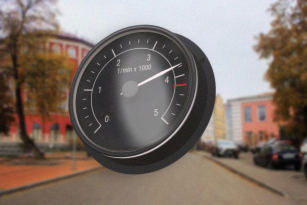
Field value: 3800; rpm
